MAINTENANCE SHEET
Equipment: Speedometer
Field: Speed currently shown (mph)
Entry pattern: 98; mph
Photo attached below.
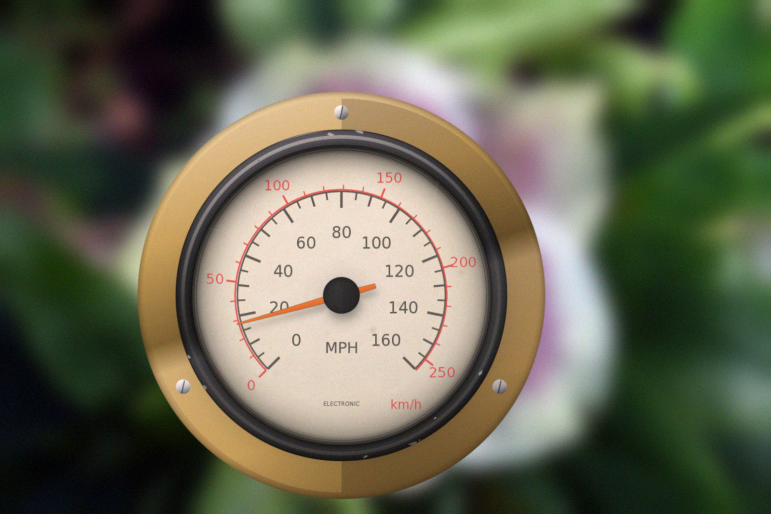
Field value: 17.5; mph
